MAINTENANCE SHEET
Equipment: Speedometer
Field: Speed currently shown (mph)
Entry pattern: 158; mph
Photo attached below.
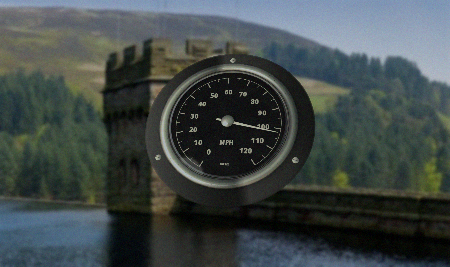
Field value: 102.5; mph
